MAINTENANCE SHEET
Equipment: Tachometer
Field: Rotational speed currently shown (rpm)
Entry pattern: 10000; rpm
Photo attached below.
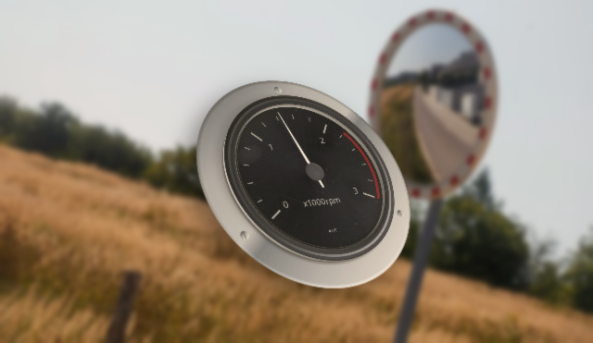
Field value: 1400; rpm
